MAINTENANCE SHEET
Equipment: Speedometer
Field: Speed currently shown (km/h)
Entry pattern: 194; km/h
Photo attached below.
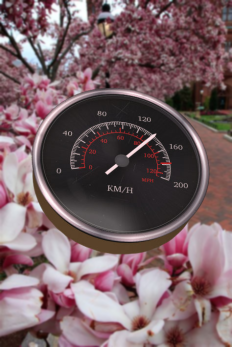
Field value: 140; km/h
